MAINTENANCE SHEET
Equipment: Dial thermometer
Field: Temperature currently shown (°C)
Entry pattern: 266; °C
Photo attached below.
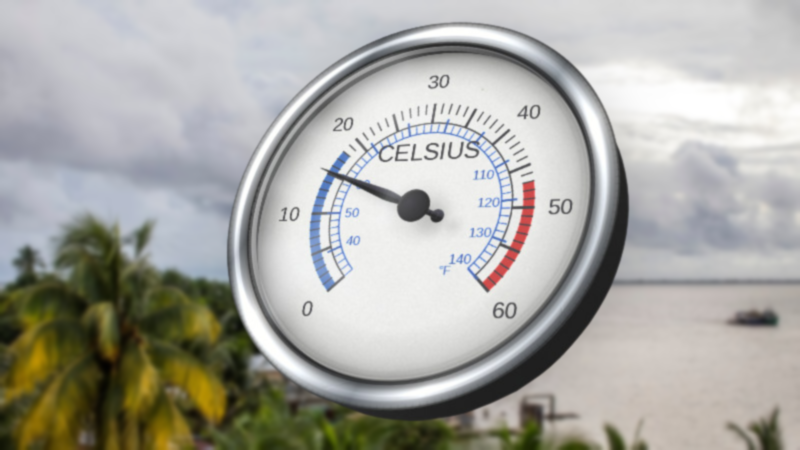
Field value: 15; °C
